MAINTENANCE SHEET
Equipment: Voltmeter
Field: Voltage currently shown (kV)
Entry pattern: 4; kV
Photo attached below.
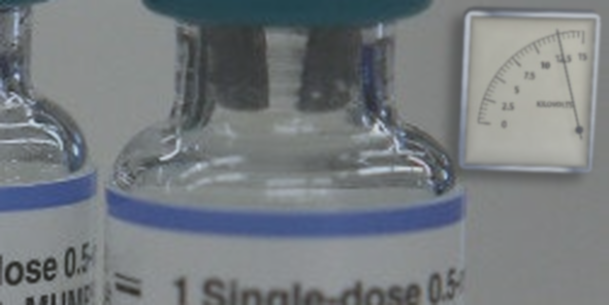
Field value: 12.5; kV
